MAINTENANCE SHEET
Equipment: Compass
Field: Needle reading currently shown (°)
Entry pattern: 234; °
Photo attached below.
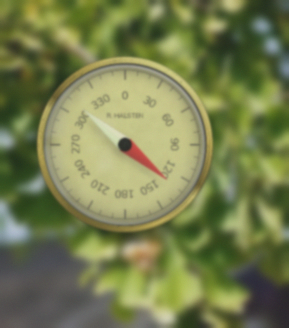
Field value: 130; °
